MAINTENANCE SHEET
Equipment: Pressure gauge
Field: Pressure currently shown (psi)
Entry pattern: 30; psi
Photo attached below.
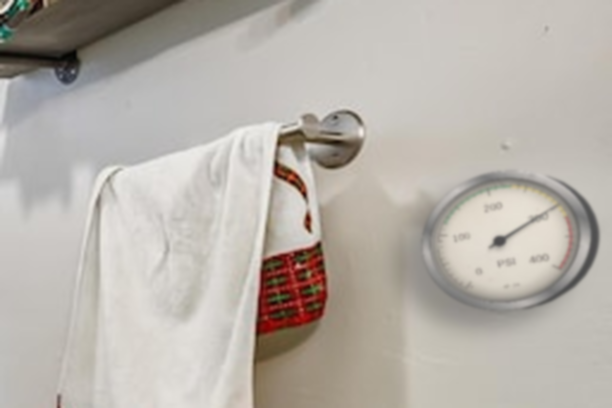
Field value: 300; psi
